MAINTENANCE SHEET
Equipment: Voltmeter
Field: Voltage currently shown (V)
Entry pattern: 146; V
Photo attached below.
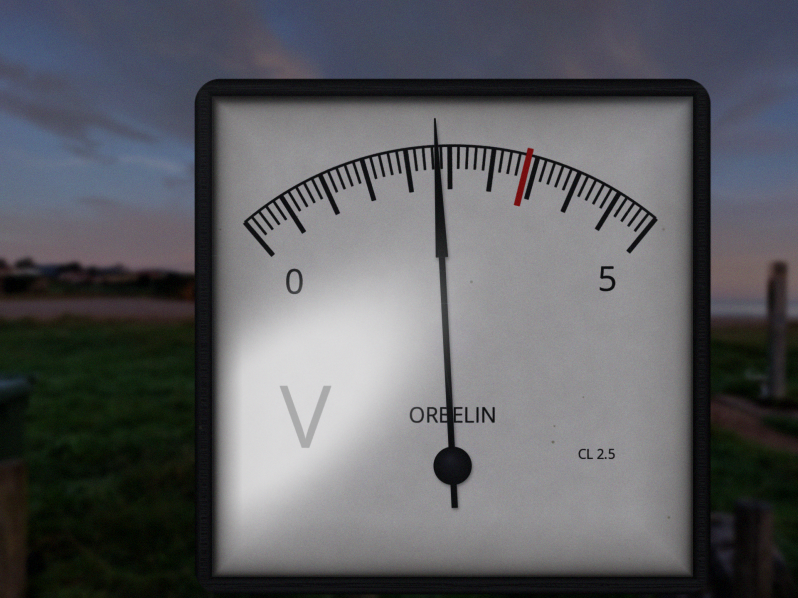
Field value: 2.35; V
